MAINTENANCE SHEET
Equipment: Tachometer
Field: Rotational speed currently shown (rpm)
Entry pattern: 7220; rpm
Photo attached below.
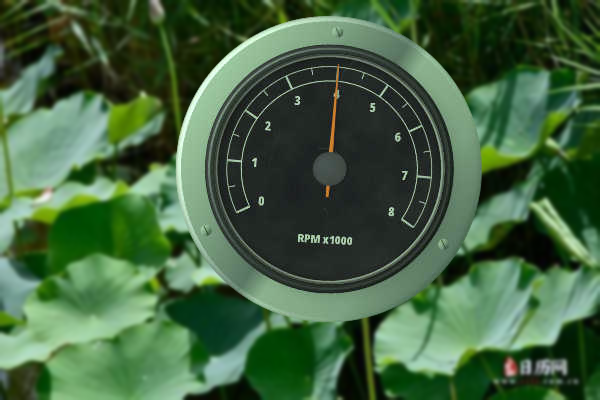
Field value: 4000; rpm
